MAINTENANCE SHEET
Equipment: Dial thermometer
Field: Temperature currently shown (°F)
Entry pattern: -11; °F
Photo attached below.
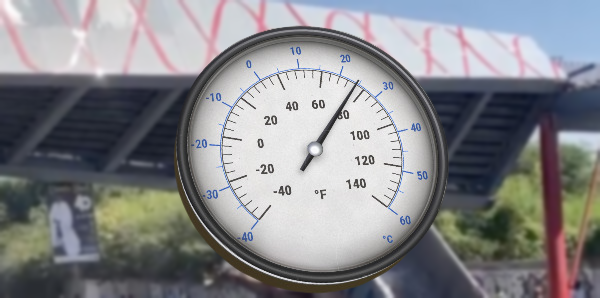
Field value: 76; °F
